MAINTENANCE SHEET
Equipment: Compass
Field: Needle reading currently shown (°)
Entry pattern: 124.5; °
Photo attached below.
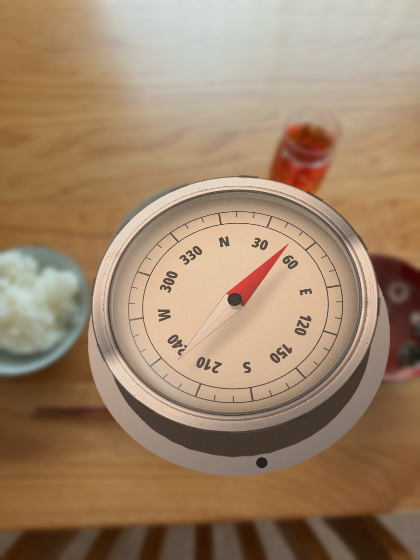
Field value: 50; °
